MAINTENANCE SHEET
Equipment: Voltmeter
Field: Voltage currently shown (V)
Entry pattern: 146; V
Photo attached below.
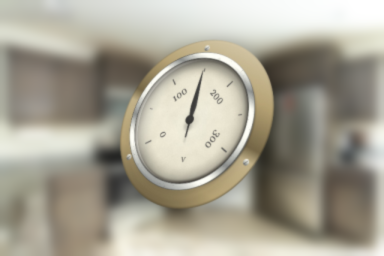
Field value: 150; V
